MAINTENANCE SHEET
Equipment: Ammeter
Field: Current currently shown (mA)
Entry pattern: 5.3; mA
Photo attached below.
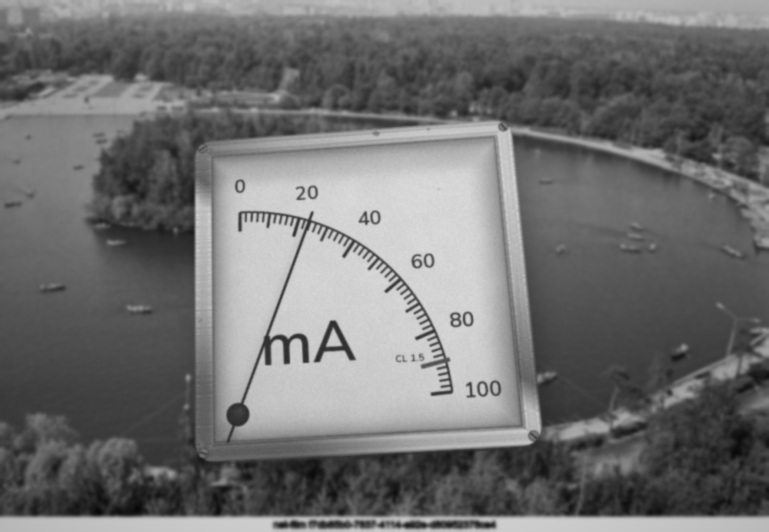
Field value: 24; mA
